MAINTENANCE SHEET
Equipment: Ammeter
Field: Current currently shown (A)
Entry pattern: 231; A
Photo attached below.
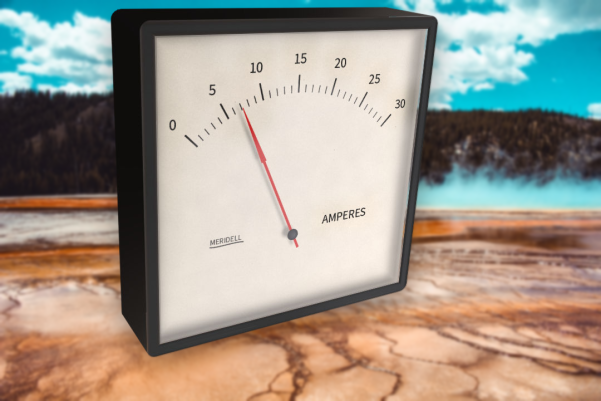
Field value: 7; A
